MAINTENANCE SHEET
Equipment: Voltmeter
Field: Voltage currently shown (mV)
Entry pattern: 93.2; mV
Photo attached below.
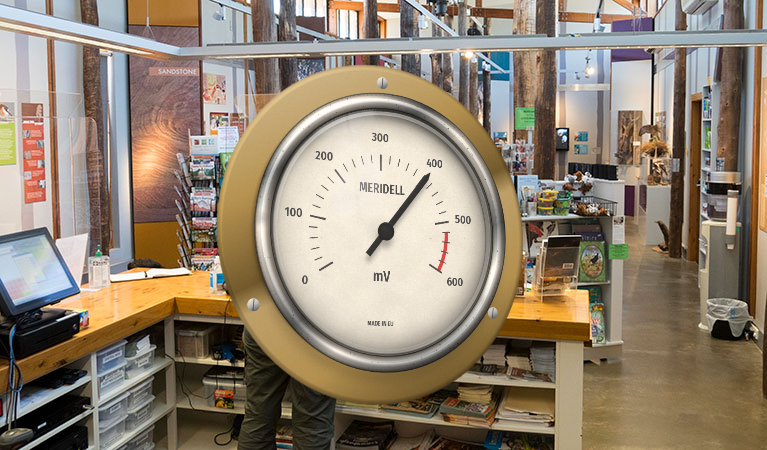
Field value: 400; mV
